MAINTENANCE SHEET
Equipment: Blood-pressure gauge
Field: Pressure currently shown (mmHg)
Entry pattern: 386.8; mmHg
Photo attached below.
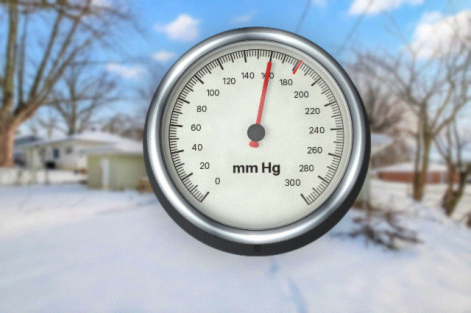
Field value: 160; mmHg
